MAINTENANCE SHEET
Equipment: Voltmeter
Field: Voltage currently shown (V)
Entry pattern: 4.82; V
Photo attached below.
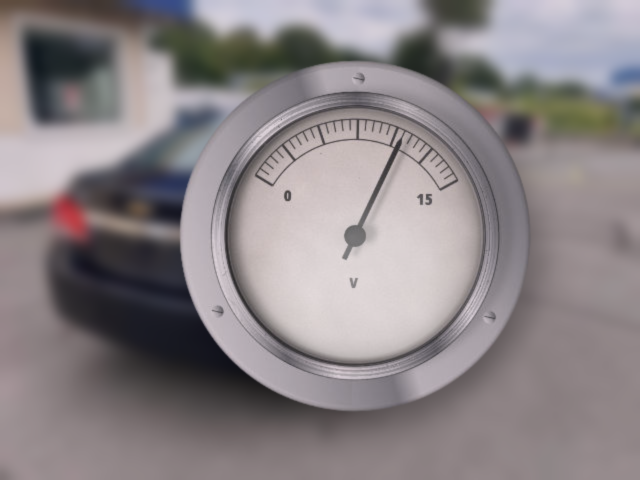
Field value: 10.5; V
